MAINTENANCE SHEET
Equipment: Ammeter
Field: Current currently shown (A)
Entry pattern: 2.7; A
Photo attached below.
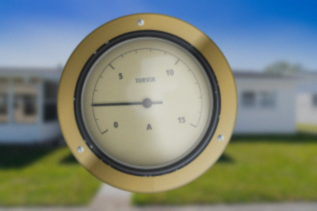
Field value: 2; A
